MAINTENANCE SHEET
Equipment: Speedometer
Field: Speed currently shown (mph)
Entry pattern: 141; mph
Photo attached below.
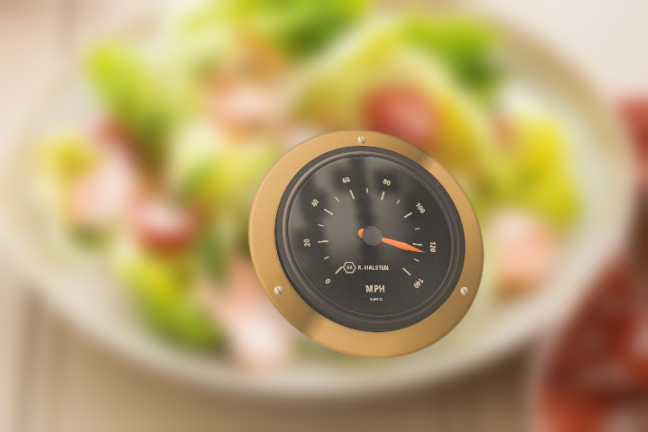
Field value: 125; mph
